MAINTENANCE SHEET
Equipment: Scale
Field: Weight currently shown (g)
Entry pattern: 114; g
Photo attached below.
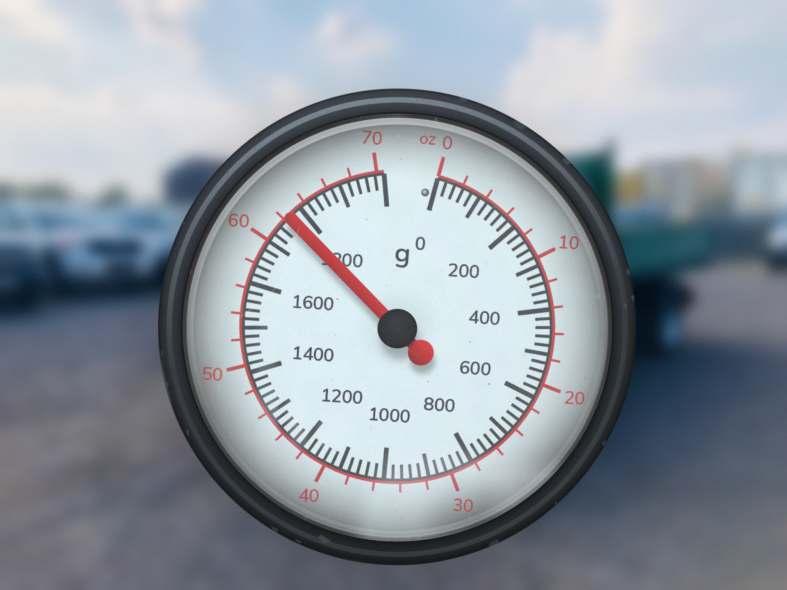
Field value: 1770; g
